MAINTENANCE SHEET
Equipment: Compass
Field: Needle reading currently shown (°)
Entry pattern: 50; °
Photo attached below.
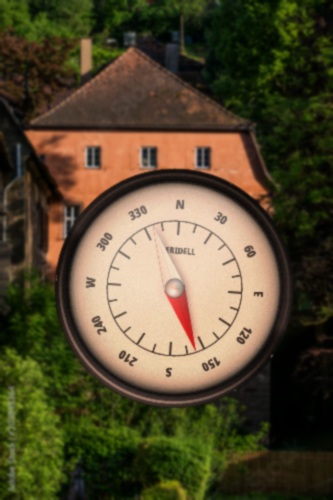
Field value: 157.5; °
